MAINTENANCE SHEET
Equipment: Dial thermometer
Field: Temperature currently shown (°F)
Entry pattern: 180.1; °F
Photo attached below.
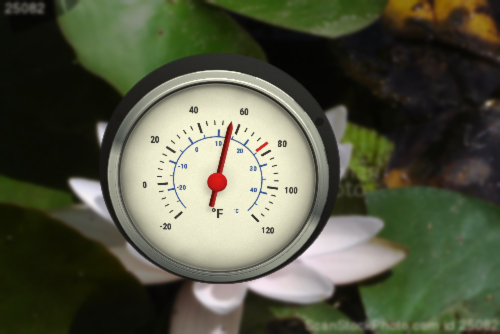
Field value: 56; °F
